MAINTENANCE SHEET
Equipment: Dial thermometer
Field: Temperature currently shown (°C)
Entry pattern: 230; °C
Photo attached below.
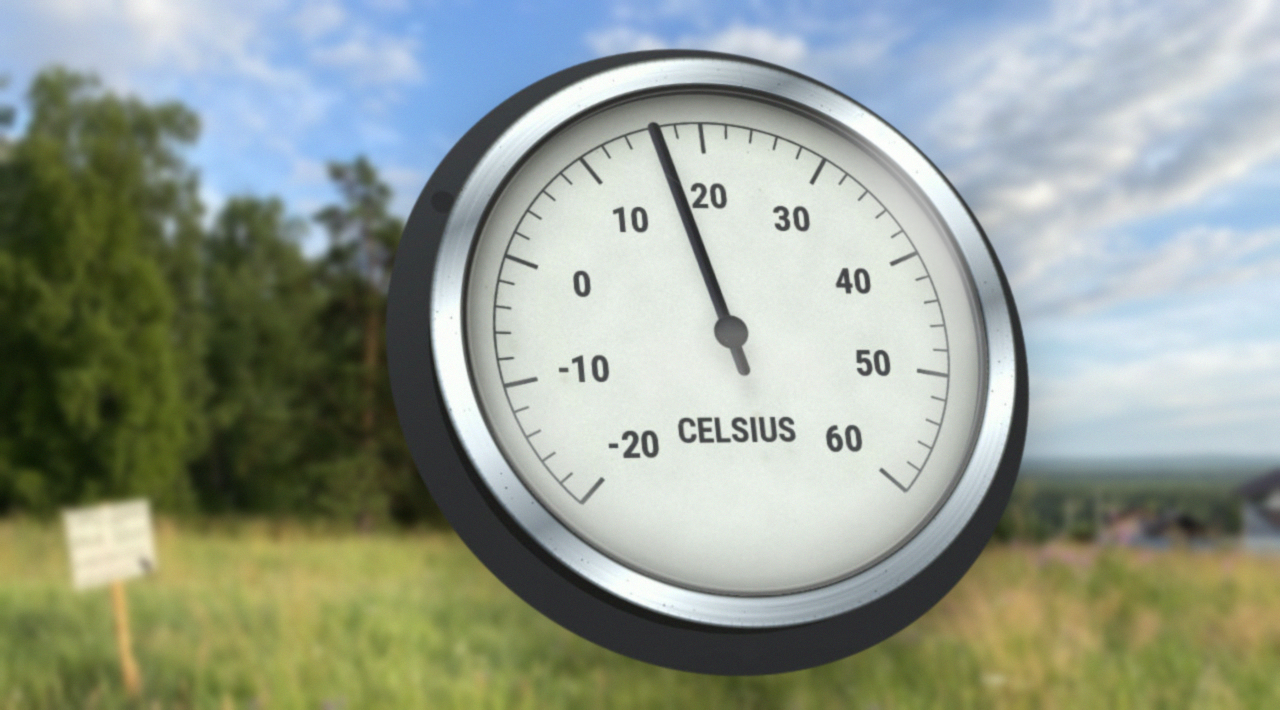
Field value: 16; °C
